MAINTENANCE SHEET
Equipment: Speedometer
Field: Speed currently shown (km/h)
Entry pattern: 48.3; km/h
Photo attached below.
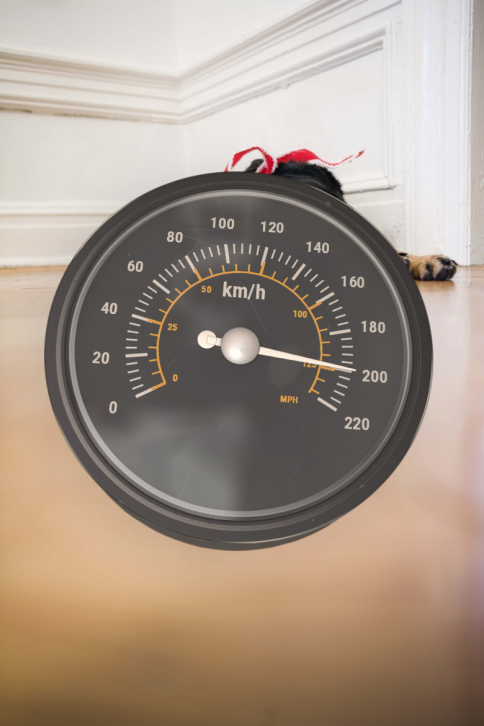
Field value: 200; km/h
